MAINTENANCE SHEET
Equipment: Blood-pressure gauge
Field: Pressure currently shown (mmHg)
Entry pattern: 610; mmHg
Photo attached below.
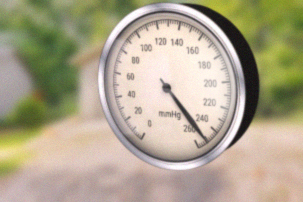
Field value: 250; mmHg
